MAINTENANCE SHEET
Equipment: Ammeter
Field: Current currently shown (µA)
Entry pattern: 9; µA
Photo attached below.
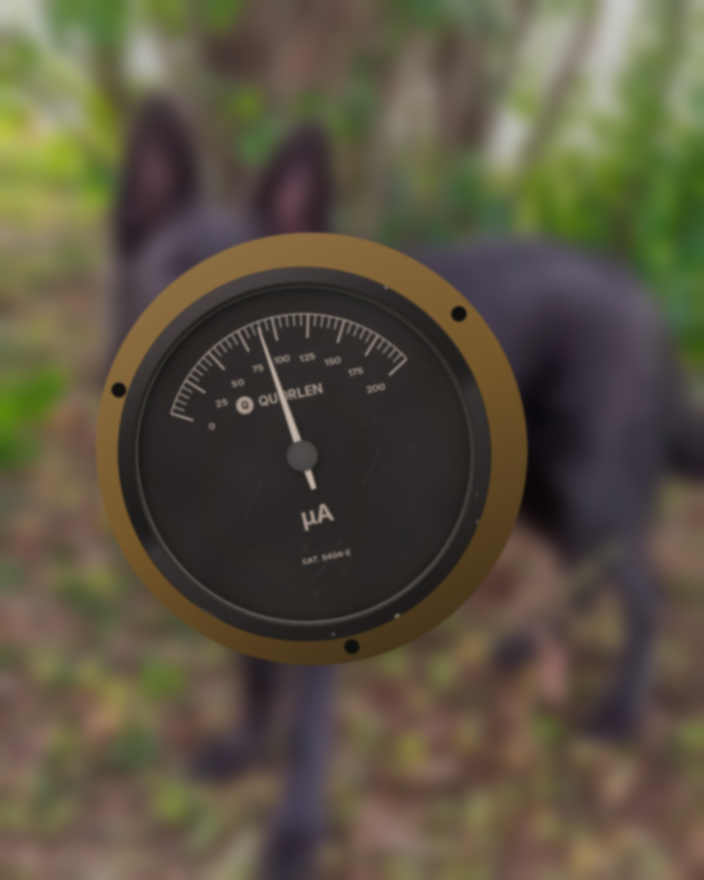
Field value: 90; µA
